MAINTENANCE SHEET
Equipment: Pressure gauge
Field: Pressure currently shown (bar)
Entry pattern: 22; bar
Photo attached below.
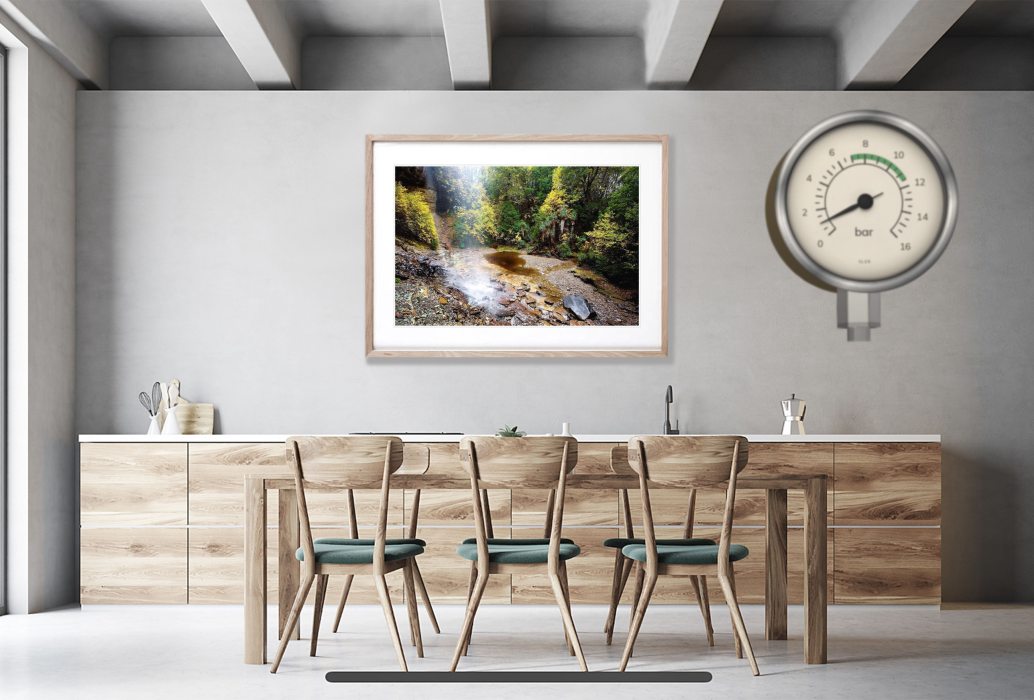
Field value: 1; bar
